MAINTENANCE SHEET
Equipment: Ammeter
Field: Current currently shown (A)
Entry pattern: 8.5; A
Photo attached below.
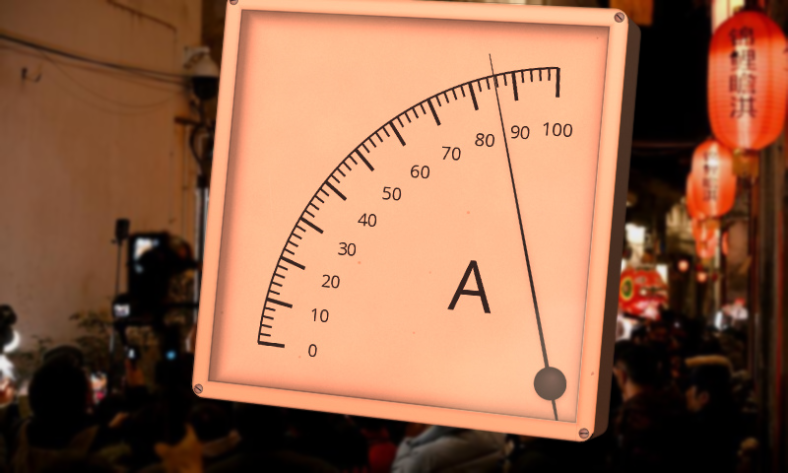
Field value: 86; A
